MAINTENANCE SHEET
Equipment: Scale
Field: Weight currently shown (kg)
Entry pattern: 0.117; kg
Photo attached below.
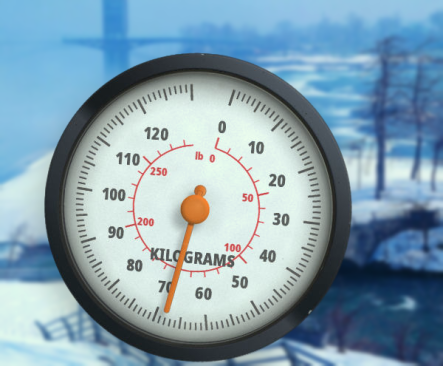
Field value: 68; kg
